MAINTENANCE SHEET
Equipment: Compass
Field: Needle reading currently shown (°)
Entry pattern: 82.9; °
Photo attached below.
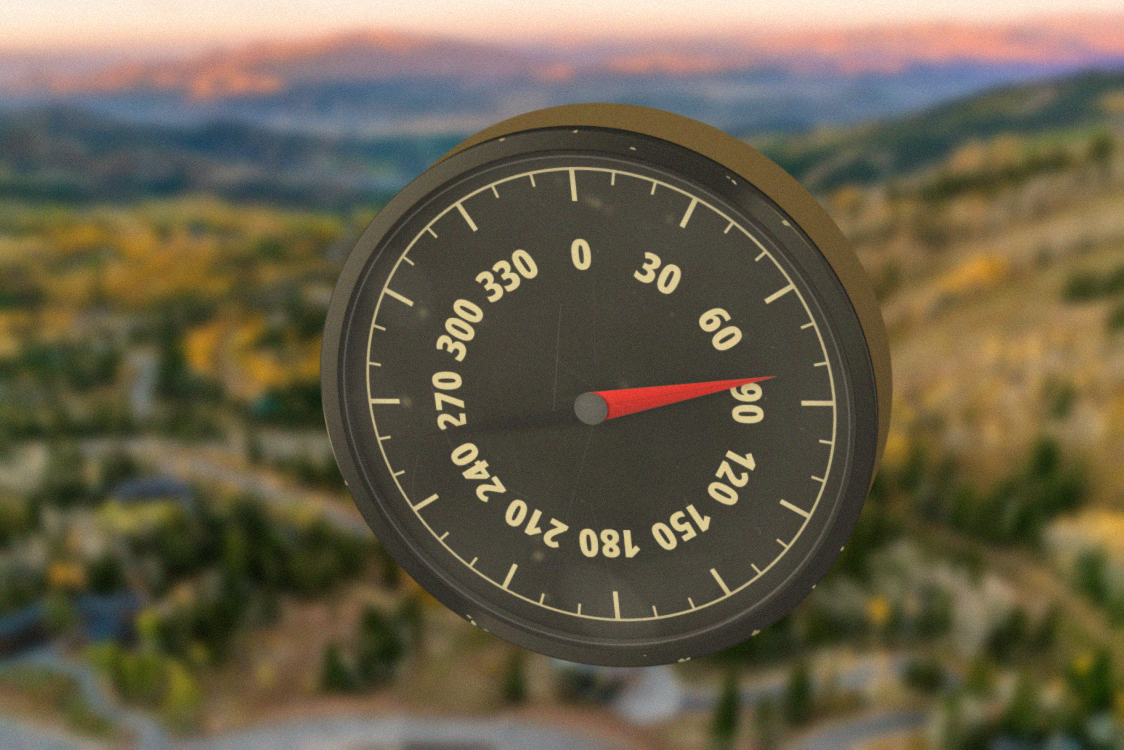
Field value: 80; °
